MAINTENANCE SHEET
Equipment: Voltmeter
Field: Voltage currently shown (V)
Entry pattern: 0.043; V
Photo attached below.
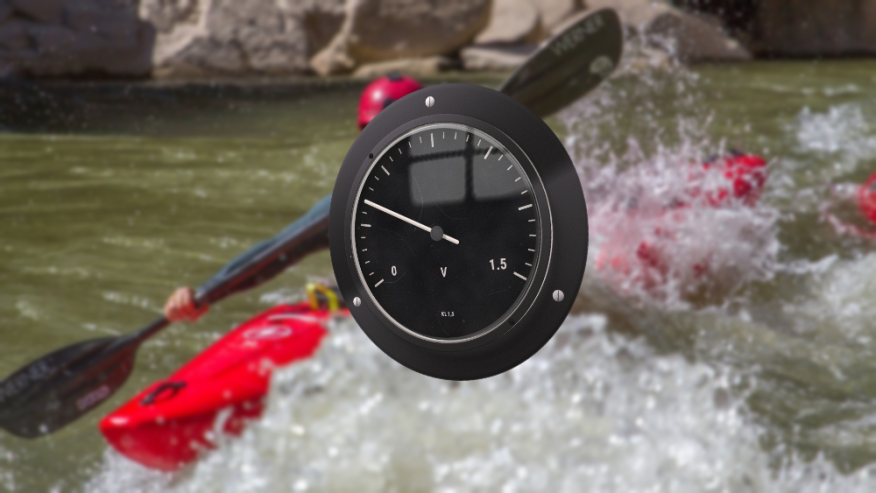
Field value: 0.35; V
